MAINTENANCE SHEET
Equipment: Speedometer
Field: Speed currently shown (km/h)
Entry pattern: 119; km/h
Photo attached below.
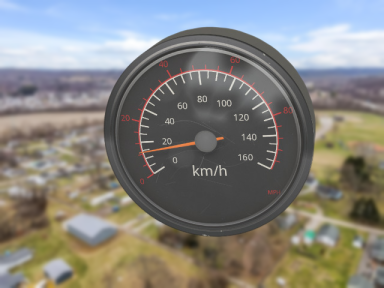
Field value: 15; km/h
